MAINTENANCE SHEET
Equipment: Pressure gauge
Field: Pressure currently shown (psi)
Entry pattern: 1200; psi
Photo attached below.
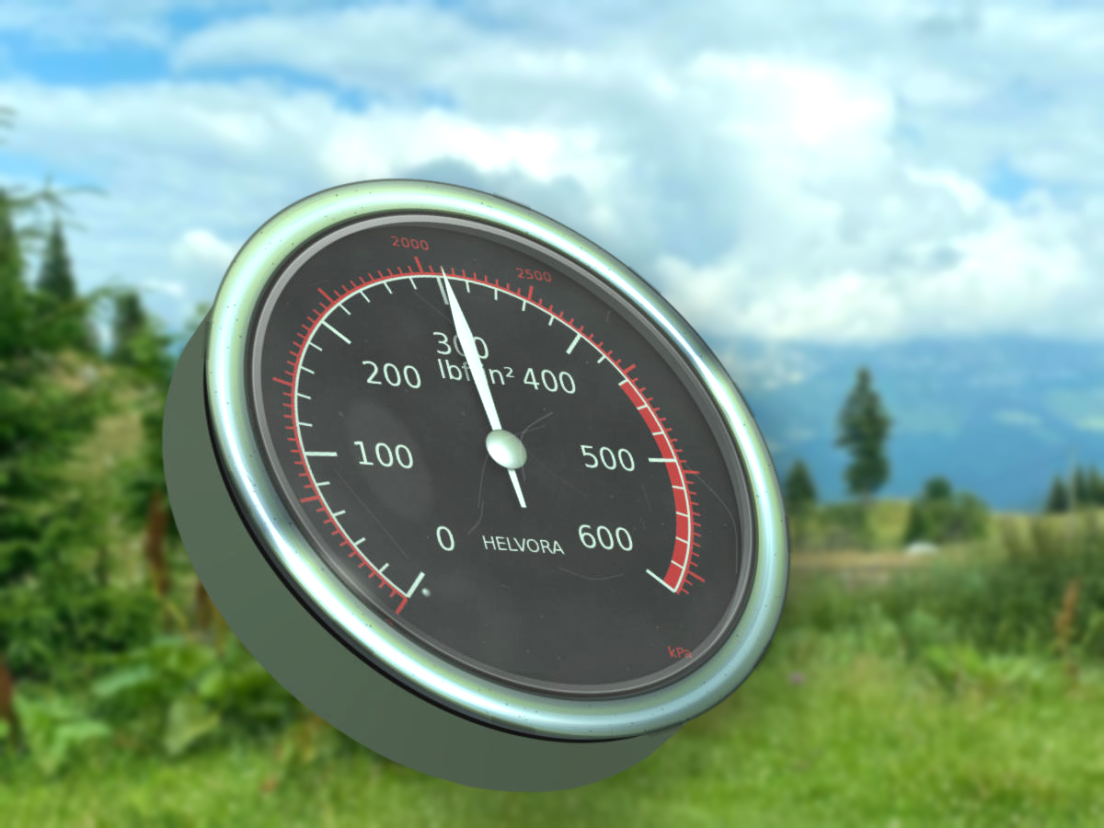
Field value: 300; psi
